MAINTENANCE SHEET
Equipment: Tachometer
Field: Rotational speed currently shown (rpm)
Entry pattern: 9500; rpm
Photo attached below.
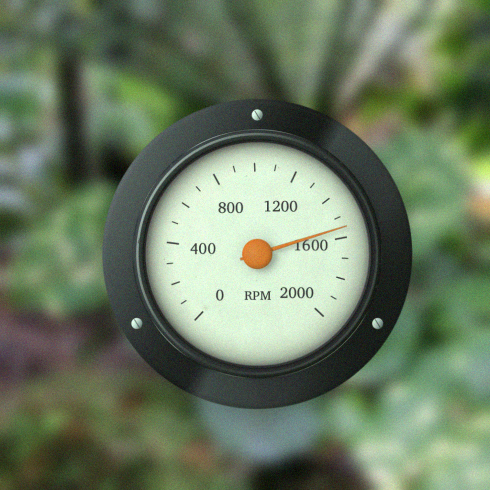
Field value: 1550; rpm
